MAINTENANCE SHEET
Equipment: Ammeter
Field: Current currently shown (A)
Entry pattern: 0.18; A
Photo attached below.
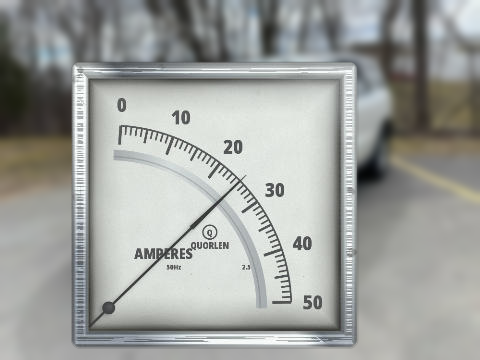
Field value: 25; A
